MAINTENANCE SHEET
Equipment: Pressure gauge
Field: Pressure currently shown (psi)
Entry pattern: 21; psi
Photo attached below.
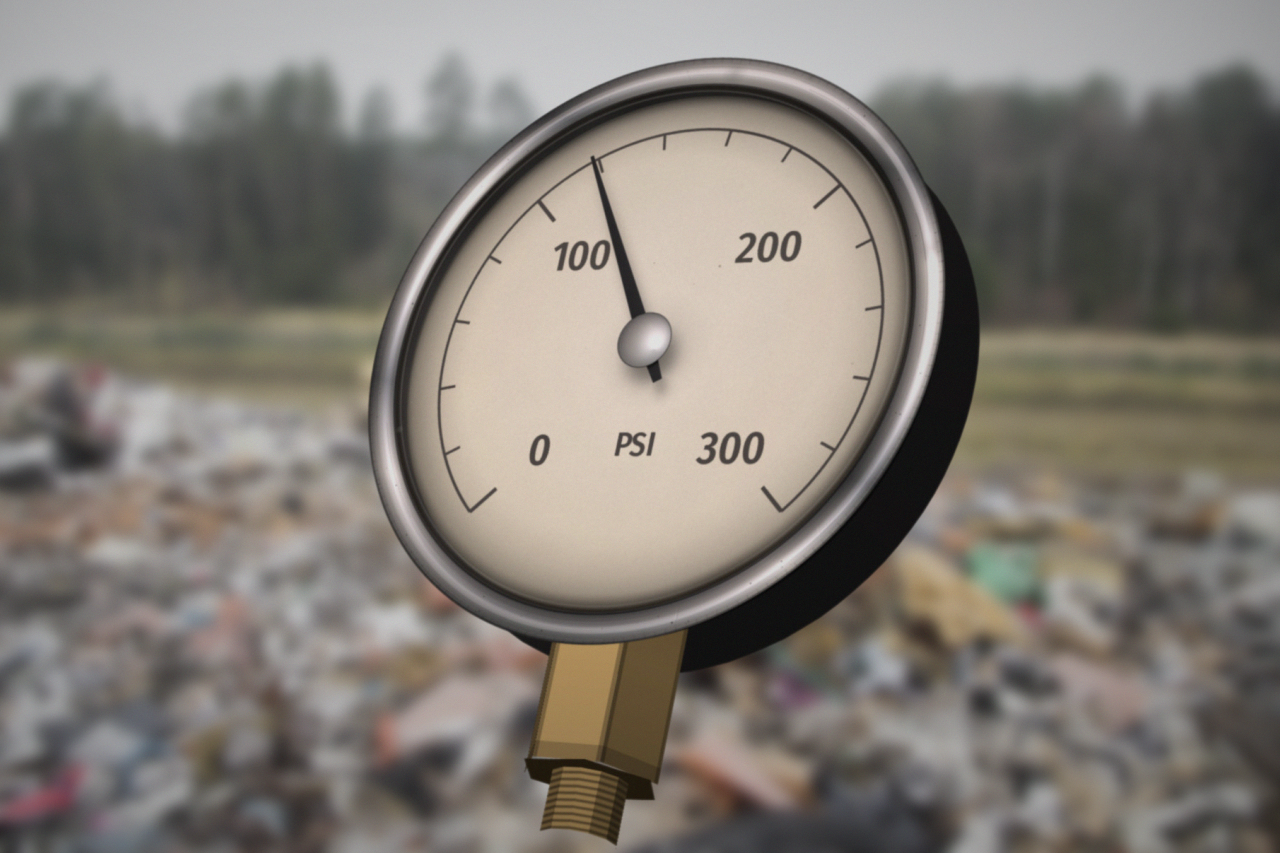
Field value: 120; psi
